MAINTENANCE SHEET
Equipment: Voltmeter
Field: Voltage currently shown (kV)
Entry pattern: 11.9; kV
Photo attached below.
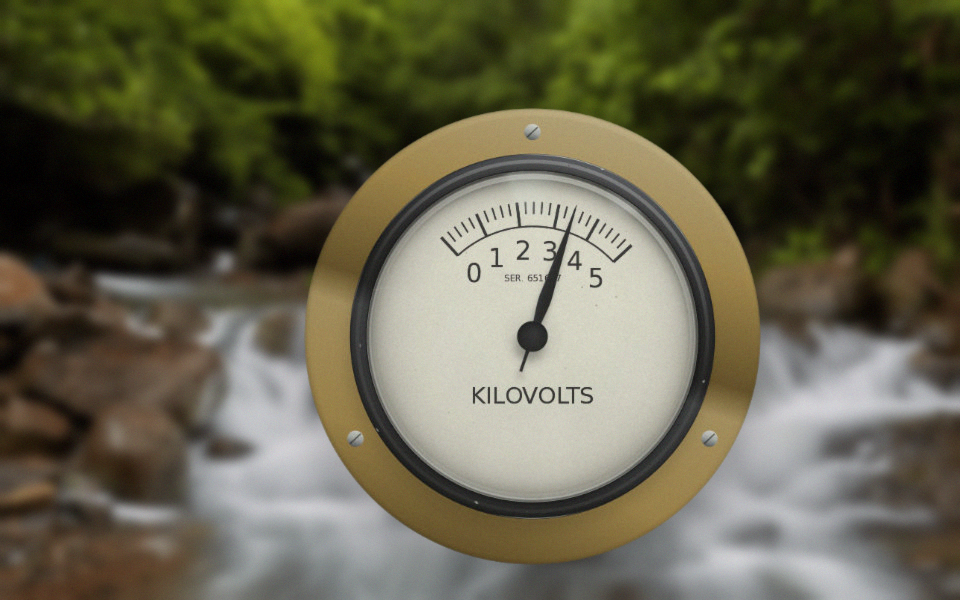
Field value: 3.4; kV
